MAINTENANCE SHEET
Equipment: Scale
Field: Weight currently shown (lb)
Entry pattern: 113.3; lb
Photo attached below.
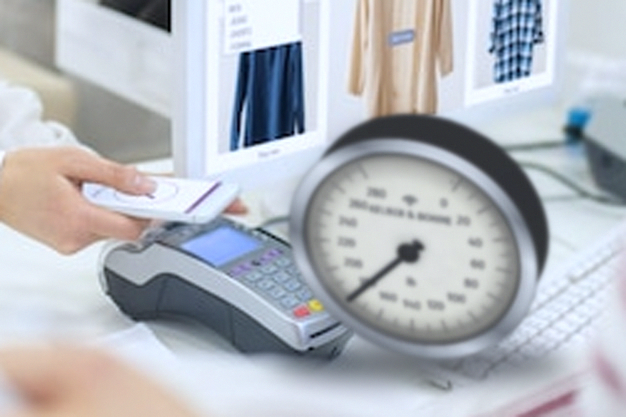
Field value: 180; lb
